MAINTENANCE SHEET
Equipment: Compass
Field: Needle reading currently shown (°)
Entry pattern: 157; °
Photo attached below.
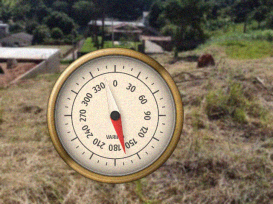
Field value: 165; °
